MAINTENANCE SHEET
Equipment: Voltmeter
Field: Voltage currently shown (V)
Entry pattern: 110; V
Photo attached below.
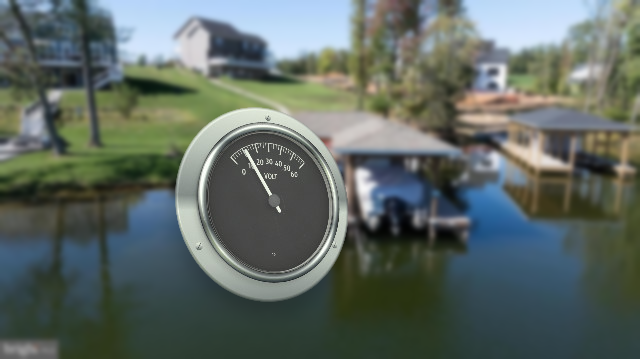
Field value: 10; V
